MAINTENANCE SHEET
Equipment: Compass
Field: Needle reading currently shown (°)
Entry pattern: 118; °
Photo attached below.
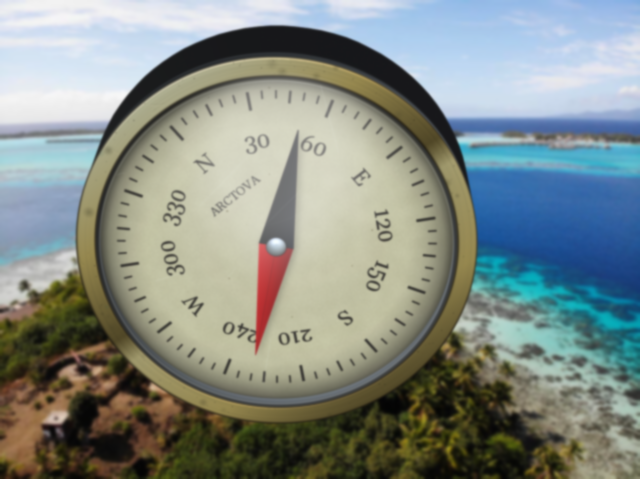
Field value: 230; °
